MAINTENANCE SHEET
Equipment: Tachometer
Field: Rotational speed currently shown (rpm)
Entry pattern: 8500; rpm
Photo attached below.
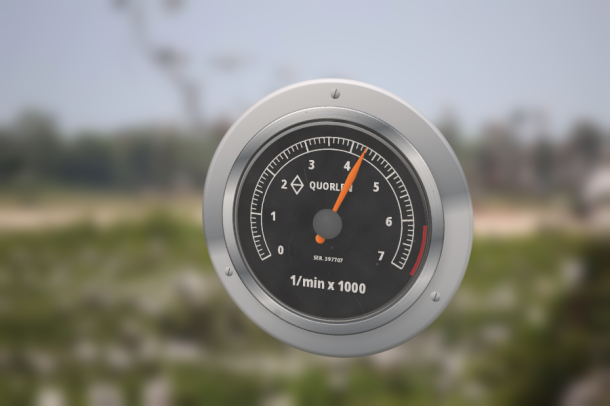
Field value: 4300; rpm
